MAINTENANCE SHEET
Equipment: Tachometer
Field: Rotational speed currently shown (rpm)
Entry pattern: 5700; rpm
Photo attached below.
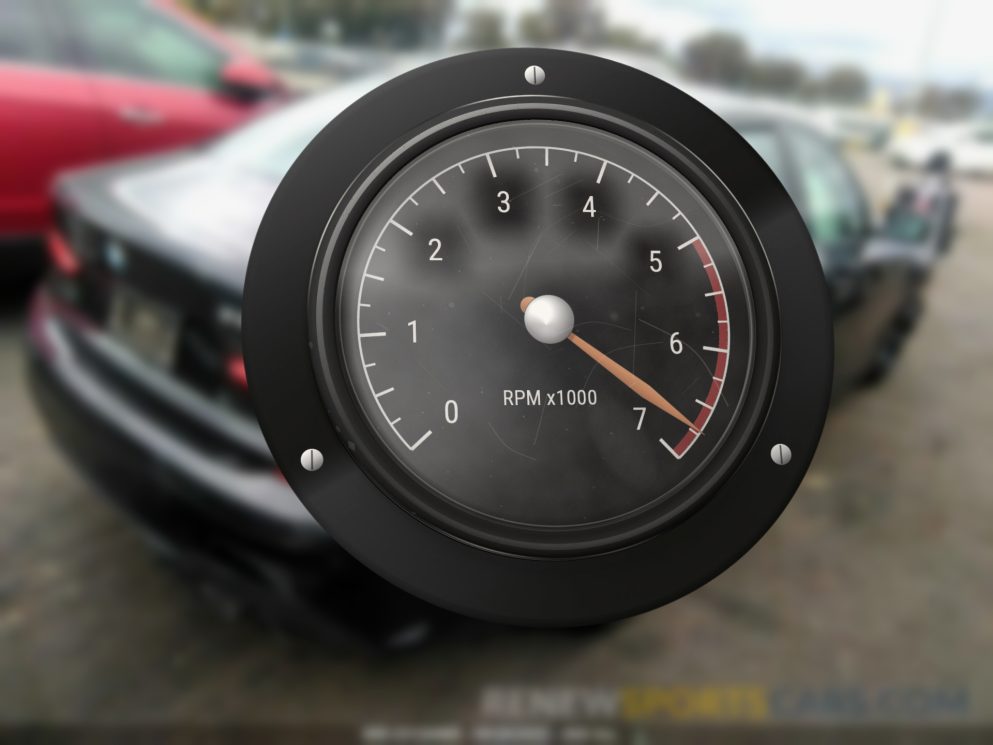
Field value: 6750; rpm
